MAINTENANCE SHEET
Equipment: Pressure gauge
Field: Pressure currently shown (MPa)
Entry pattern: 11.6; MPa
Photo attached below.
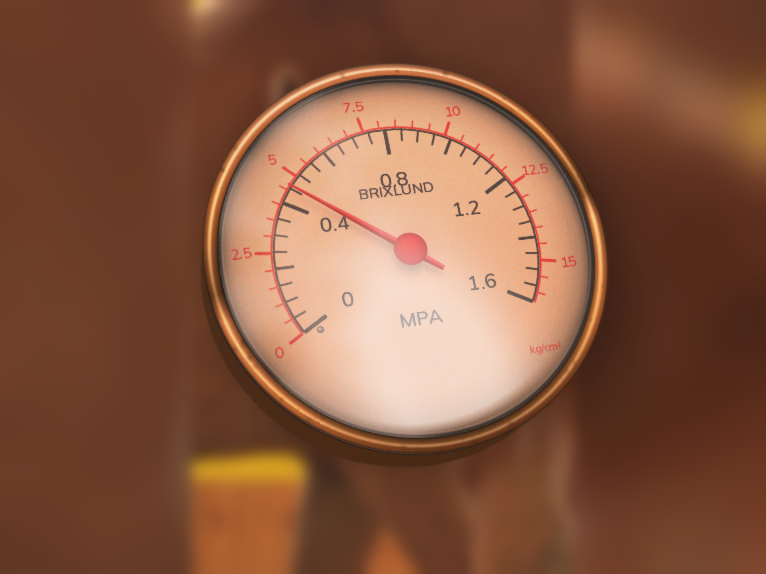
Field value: 0.45; MPa
